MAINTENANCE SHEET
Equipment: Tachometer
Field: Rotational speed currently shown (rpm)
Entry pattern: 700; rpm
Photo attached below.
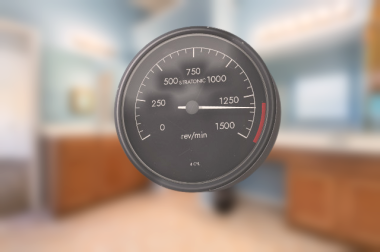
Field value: 1325; rpm
